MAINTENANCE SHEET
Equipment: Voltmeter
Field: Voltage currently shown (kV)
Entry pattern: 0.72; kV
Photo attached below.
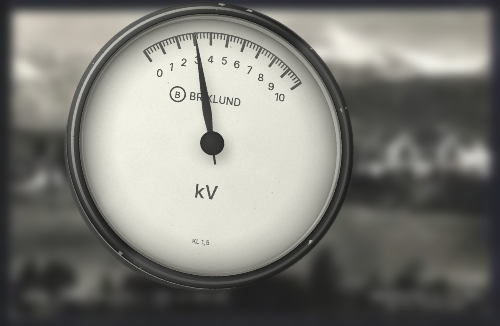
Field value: 3; kV
